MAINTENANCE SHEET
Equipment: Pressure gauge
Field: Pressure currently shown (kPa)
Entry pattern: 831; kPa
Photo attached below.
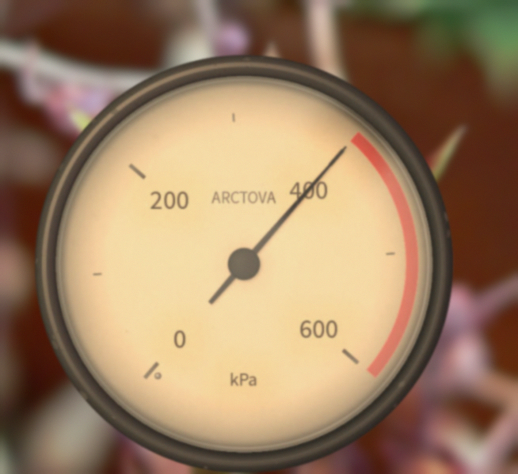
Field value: 400; kPa
